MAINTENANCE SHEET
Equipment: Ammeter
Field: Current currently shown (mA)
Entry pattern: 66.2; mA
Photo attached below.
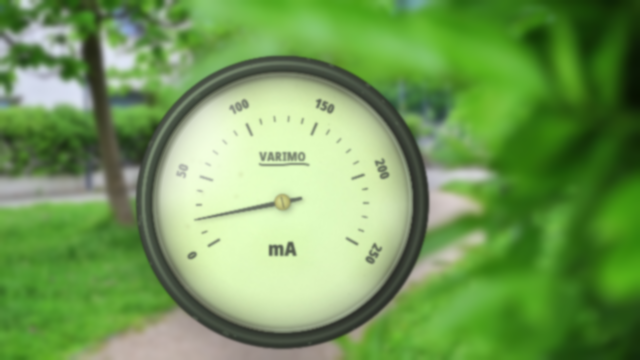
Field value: 20; mA
